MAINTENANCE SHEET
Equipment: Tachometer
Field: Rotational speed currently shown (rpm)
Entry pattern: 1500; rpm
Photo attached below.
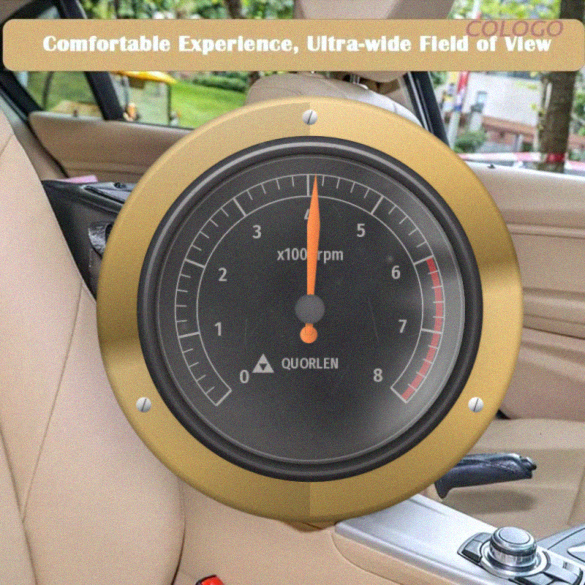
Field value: 4100; rpm
